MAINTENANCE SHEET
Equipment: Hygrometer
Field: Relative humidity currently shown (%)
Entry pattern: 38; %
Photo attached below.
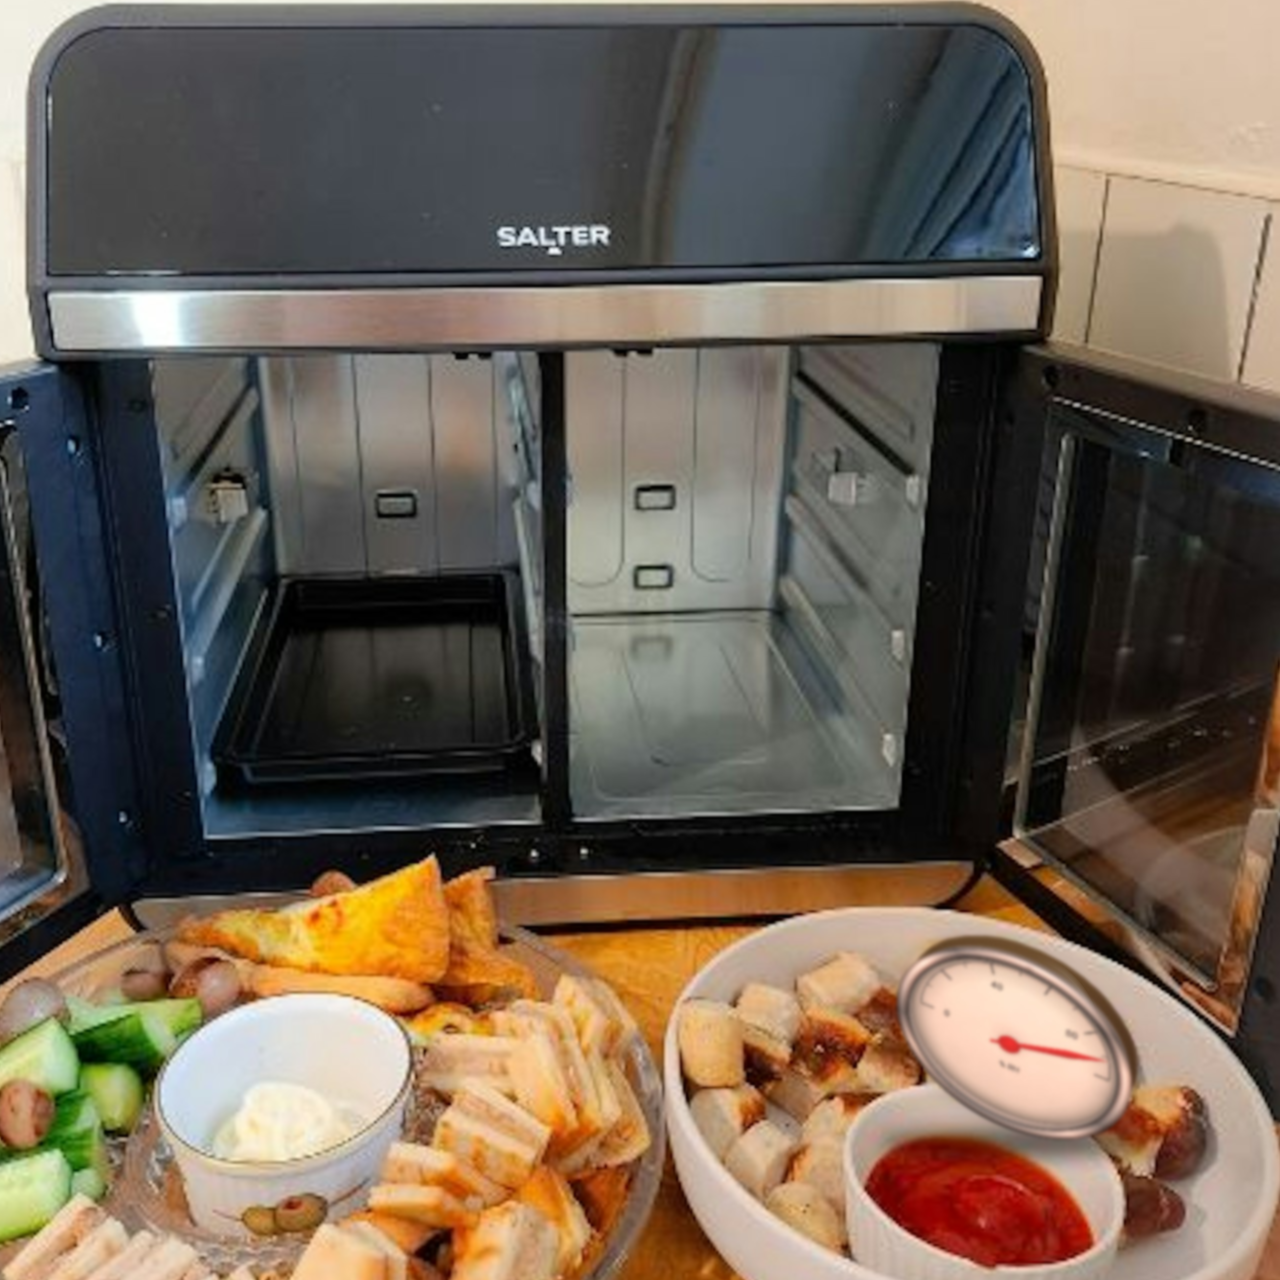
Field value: 90; %
